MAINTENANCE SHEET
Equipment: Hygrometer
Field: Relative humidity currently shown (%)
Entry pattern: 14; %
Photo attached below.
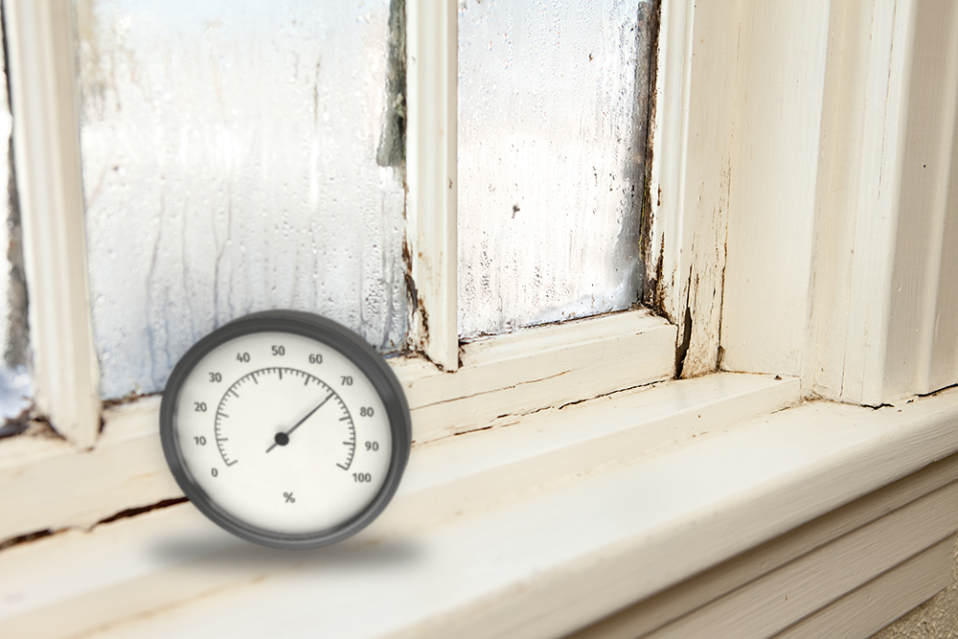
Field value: 70; %
